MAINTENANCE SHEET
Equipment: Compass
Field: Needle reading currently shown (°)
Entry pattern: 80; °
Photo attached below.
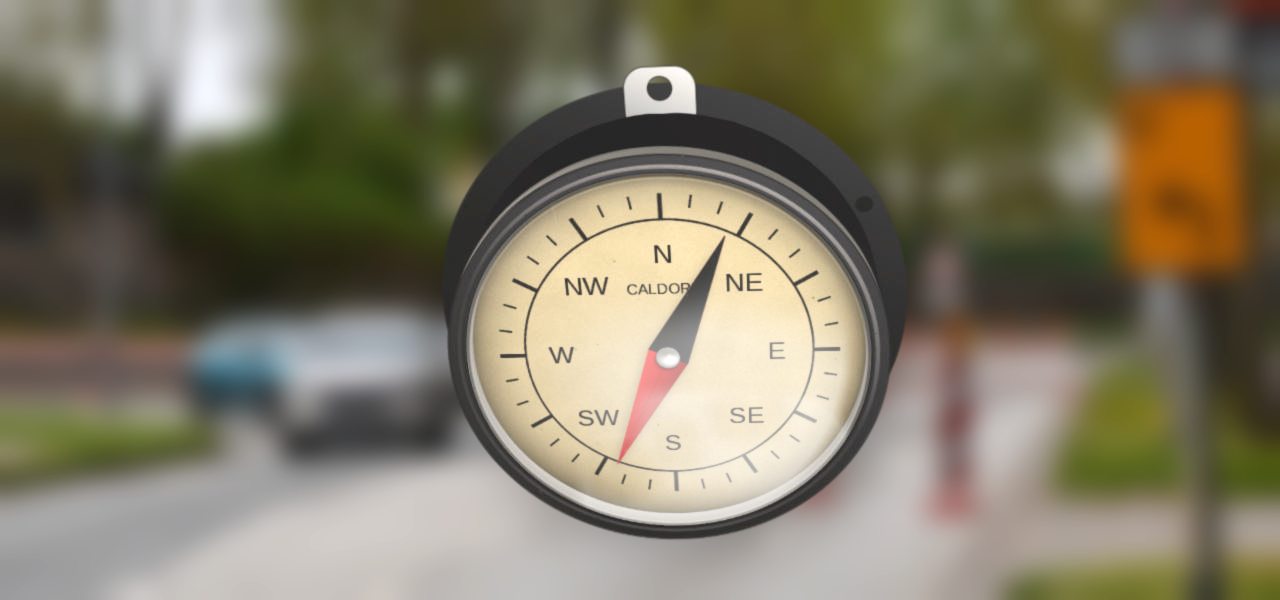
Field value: 205; °
